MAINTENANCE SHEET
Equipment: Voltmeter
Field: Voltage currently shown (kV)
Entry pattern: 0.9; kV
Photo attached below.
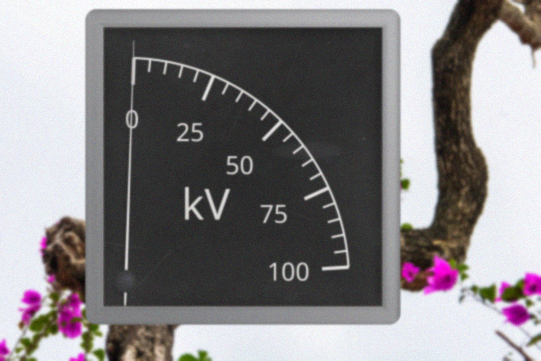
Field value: 0; kV
